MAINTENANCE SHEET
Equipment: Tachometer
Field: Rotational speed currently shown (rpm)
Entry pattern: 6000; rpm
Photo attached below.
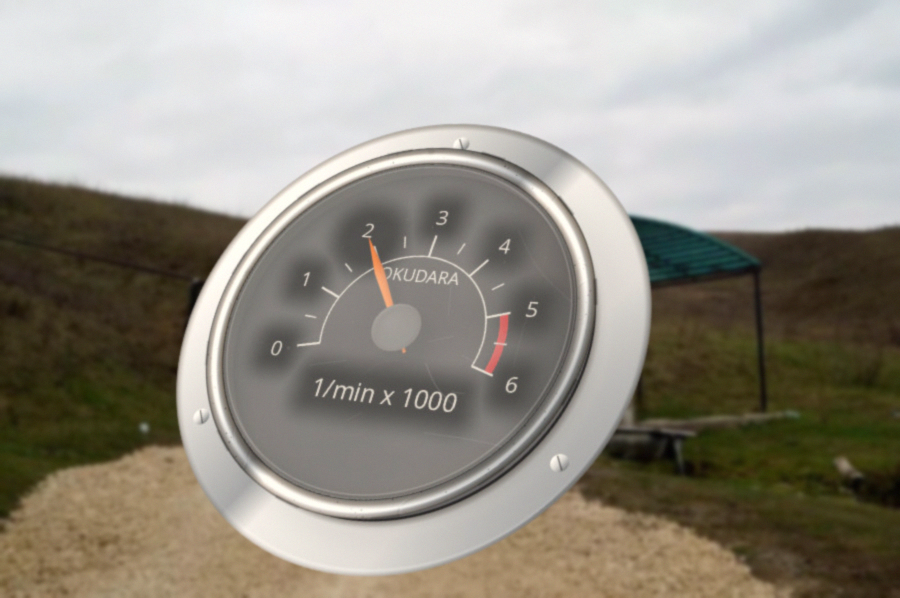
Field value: 2000; rpm
